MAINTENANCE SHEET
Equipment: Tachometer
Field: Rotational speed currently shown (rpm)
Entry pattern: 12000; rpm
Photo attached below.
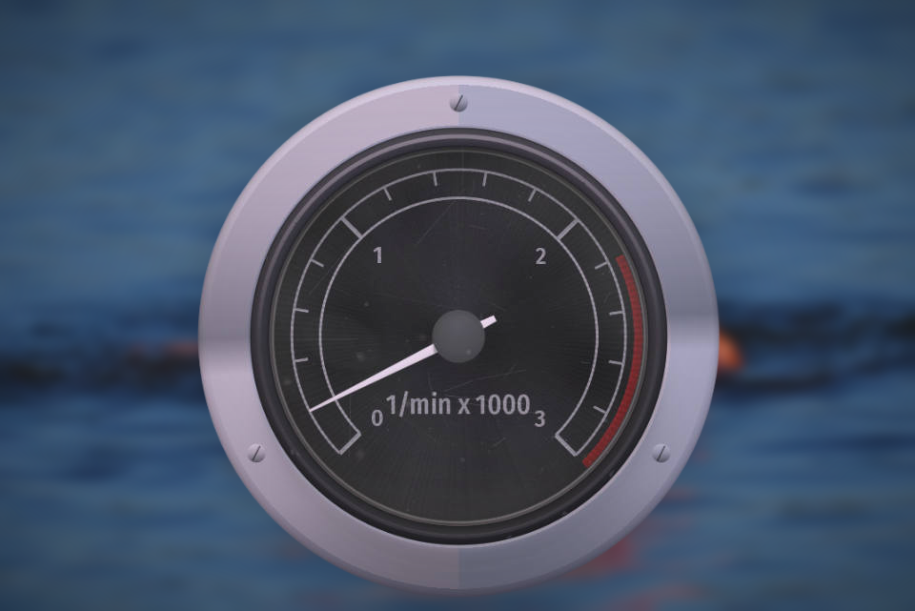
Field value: 200; rpm
